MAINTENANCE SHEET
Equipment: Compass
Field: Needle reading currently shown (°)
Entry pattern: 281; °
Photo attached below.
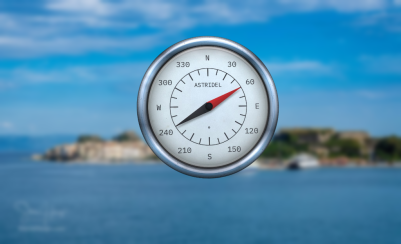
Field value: 60; °
